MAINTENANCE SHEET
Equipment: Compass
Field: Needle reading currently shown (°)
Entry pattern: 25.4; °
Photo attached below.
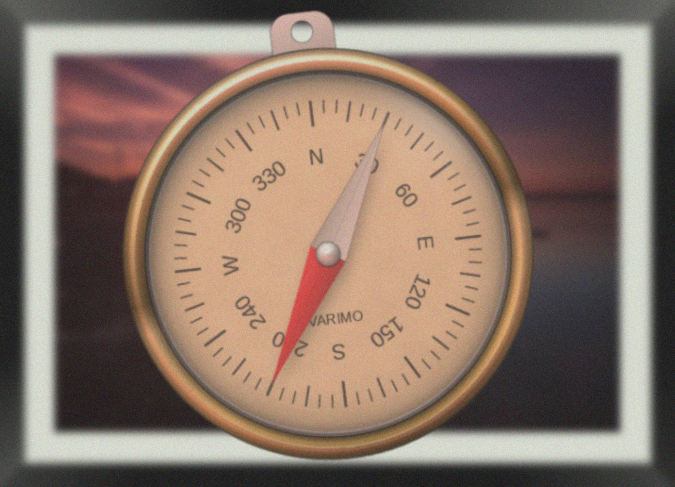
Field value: 210; °
